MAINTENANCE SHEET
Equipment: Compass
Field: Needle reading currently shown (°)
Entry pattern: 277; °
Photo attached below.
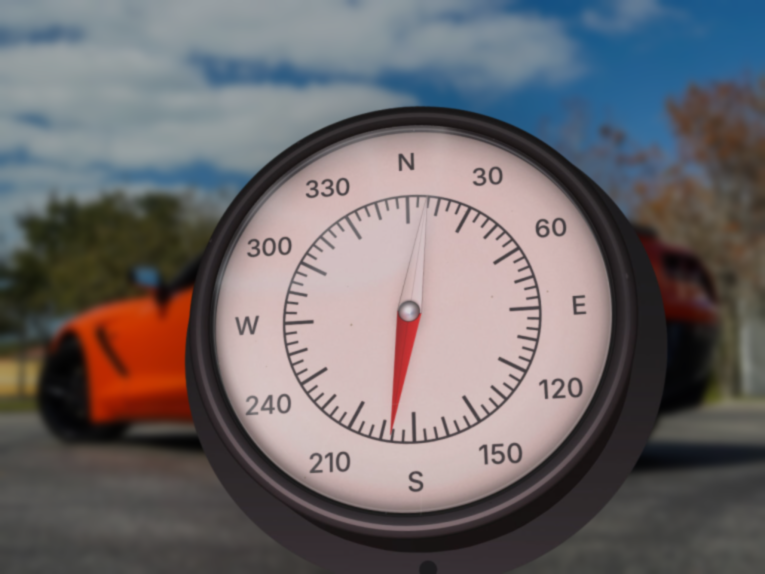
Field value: 190; °
